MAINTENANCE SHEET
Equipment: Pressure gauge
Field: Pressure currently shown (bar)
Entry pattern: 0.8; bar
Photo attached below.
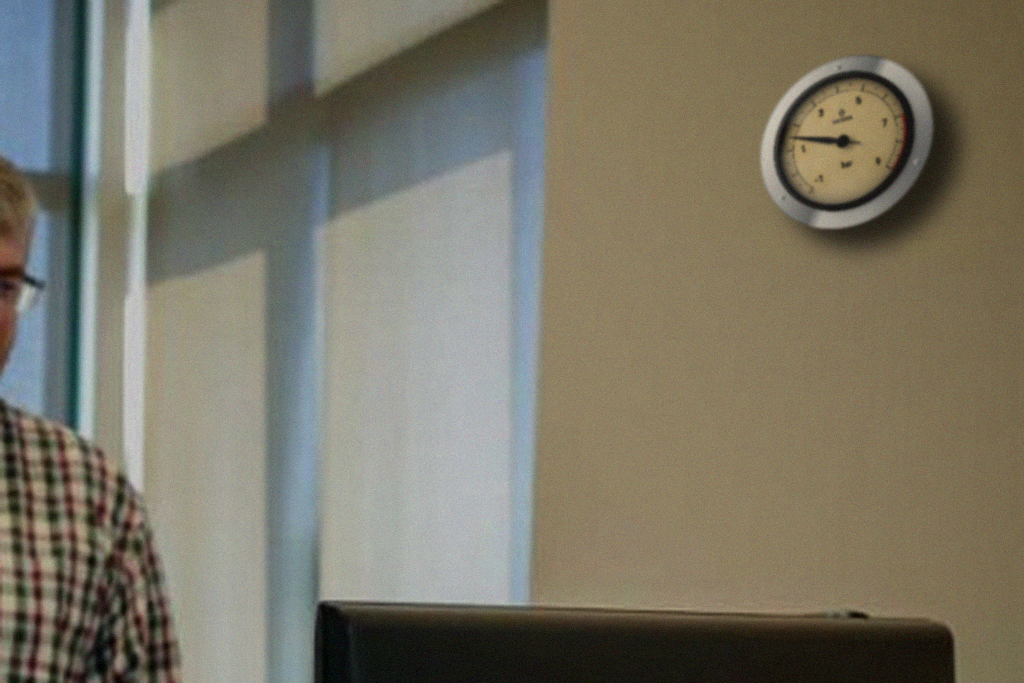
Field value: 1.5; bar
